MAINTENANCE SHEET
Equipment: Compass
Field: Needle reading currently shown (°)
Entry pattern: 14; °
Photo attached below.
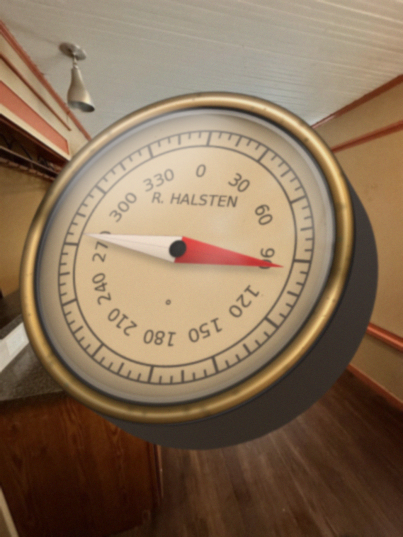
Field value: 95; °
